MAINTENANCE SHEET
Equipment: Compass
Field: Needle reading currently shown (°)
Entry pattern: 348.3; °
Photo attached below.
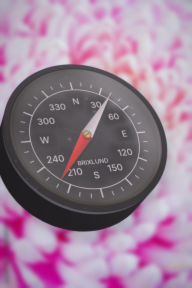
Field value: 220; °
